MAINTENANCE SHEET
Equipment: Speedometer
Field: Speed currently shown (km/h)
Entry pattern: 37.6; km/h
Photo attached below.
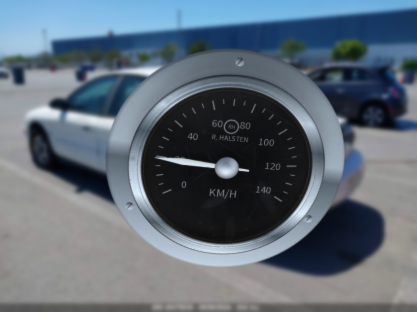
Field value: 20; km/h
